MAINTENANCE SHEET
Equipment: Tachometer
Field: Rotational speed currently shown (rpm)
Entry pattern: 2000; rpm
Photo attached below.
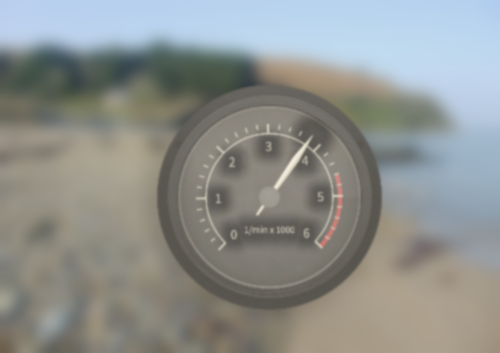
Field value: 3800; rpm
